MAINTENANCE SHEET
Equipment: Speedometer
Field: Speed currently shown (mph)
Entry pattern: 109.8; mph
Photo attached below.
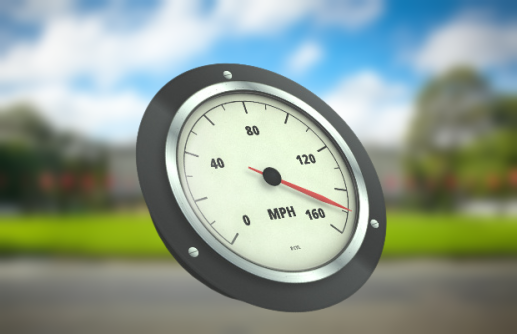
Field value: 150; mph
